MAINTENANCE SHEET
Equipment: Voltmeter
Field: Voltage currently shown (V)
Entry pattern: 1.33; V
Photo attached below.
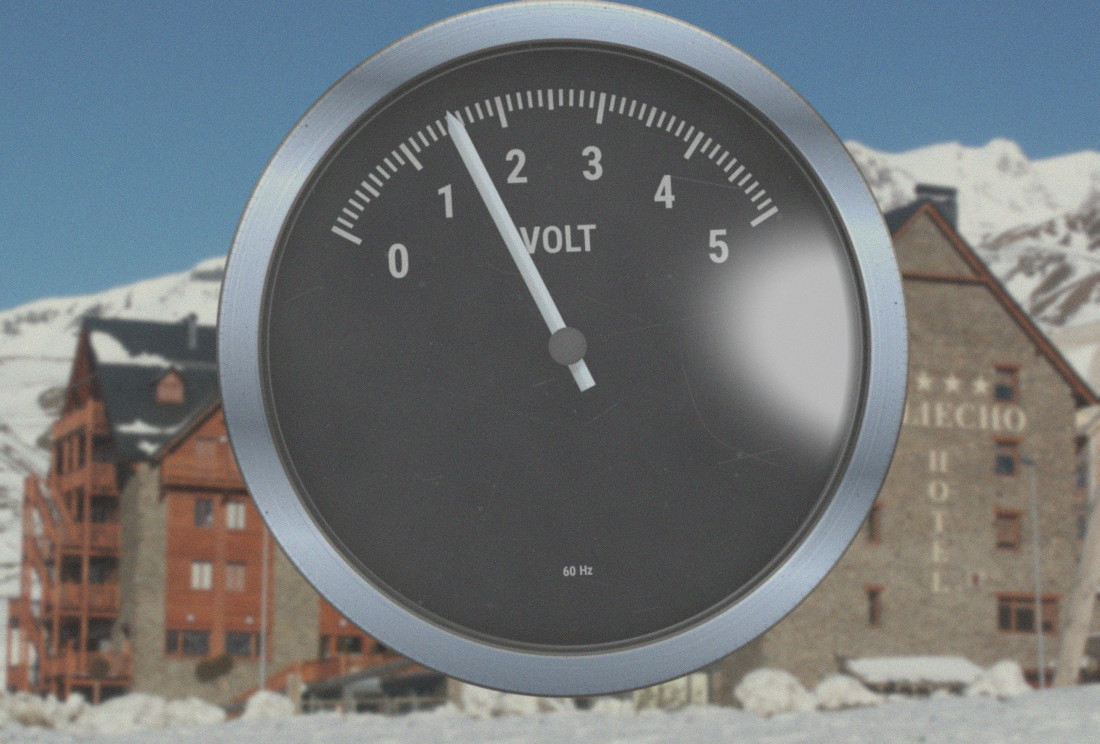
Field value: 1.5; V
